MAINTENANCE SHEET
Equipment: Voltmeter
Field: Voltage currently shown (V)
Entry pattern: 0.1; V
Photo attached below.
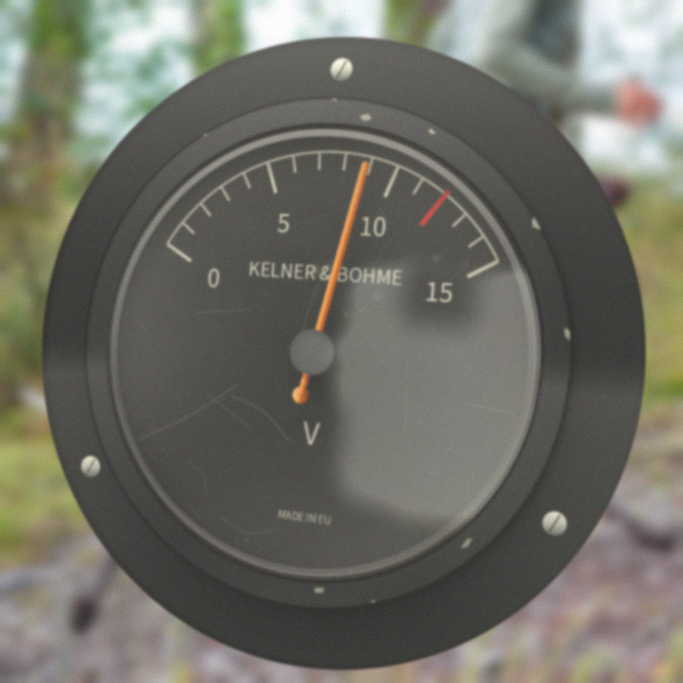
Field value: 9; V
